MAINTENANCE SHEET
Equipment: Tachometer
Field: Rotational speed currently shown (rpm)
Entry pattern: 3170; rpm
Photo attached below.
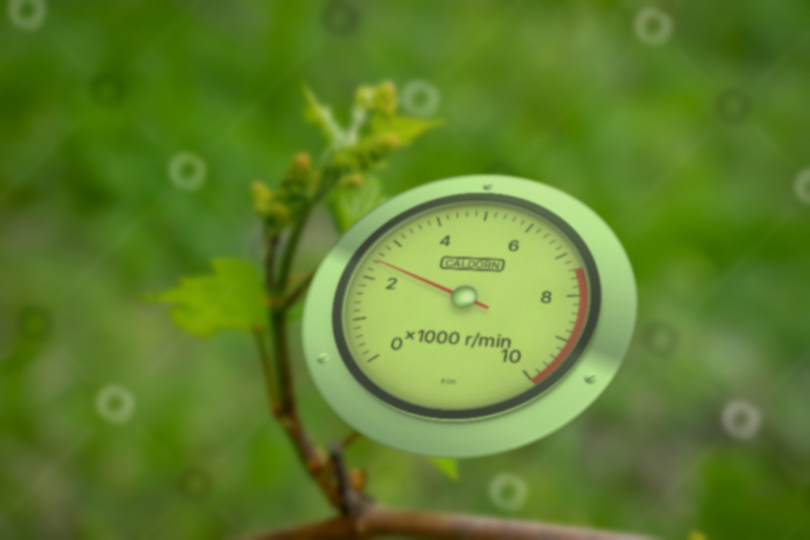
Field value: 2400; rpm
